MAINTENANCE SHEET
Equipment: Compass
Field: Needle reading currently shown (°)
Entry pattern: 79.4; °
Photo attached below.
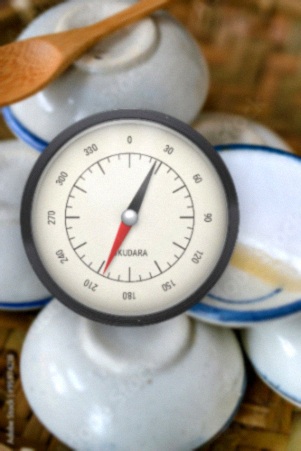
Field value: 205; °
